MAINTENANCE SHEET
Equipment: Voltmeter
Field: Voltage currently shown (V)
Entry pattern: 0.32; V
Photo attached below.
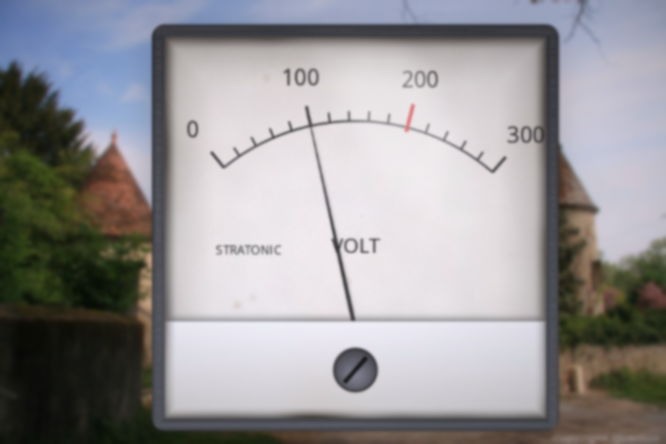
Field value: 100; V
